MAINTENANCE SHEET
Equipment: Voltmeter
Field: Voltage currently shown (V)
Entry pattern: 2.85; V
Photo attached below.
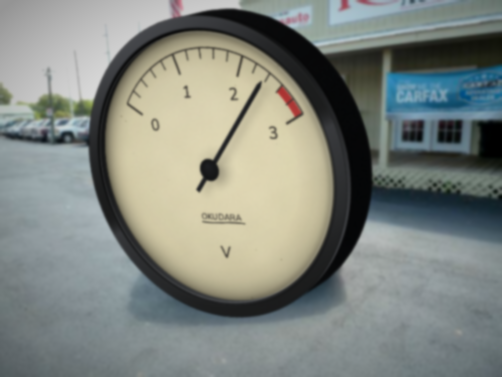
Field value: 2.4; V
